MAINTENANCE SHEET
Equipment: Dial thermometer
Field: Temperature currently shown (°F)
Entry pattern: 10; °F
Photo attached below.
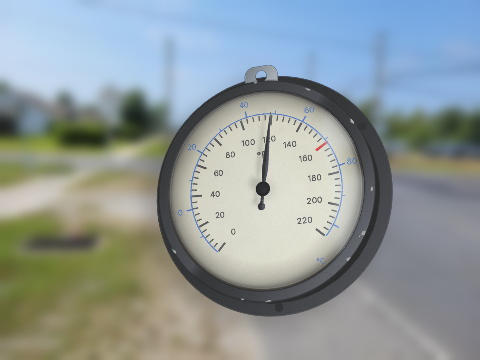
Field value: 120; °F
